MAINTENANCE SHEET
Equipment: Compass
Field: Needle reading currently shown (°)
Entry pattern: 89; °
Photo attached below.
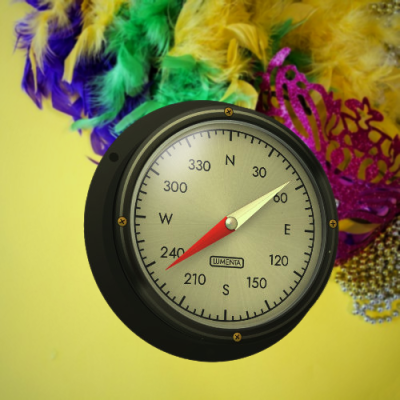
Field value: 232.5; °
